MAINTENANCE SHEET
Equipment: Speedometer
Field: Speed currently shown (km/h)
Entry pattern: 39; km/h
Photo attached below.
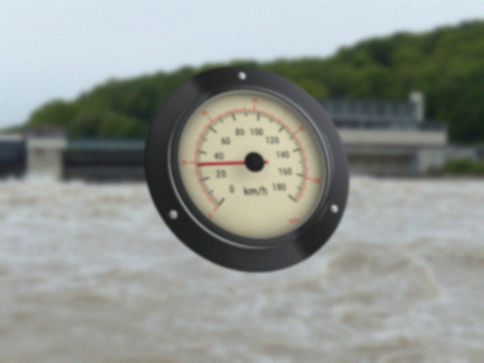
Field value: 30; km/h
